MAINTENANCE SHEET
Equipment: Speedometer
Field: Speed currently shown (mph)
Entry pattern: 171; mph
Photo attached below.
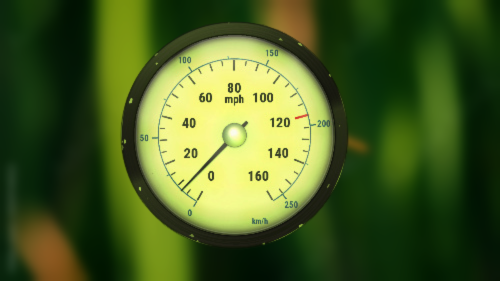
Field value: 7.5; mph
